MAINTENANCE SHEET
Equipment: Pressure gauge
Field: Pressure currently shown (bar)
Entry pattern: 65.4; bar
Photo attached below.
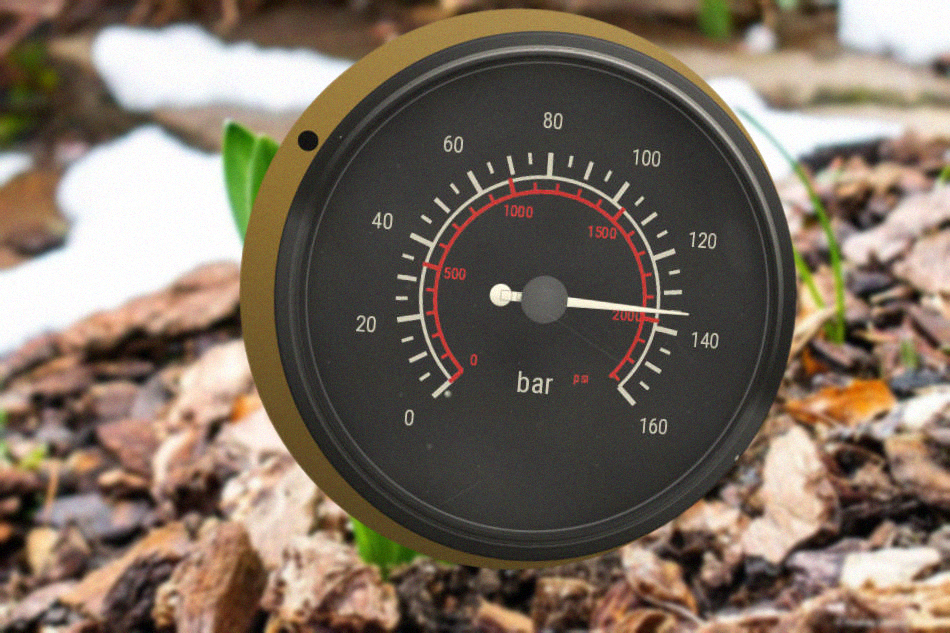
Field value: 135; bar
